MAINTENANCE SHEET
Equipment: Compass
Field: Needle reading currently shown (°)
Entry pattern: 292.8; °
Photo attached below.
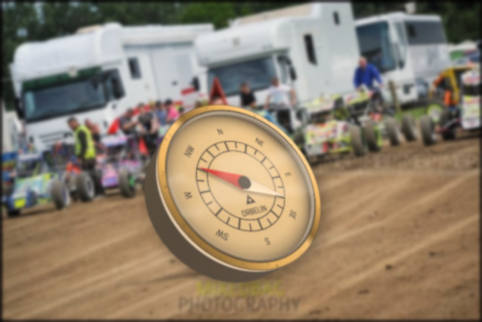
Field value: 300; °
